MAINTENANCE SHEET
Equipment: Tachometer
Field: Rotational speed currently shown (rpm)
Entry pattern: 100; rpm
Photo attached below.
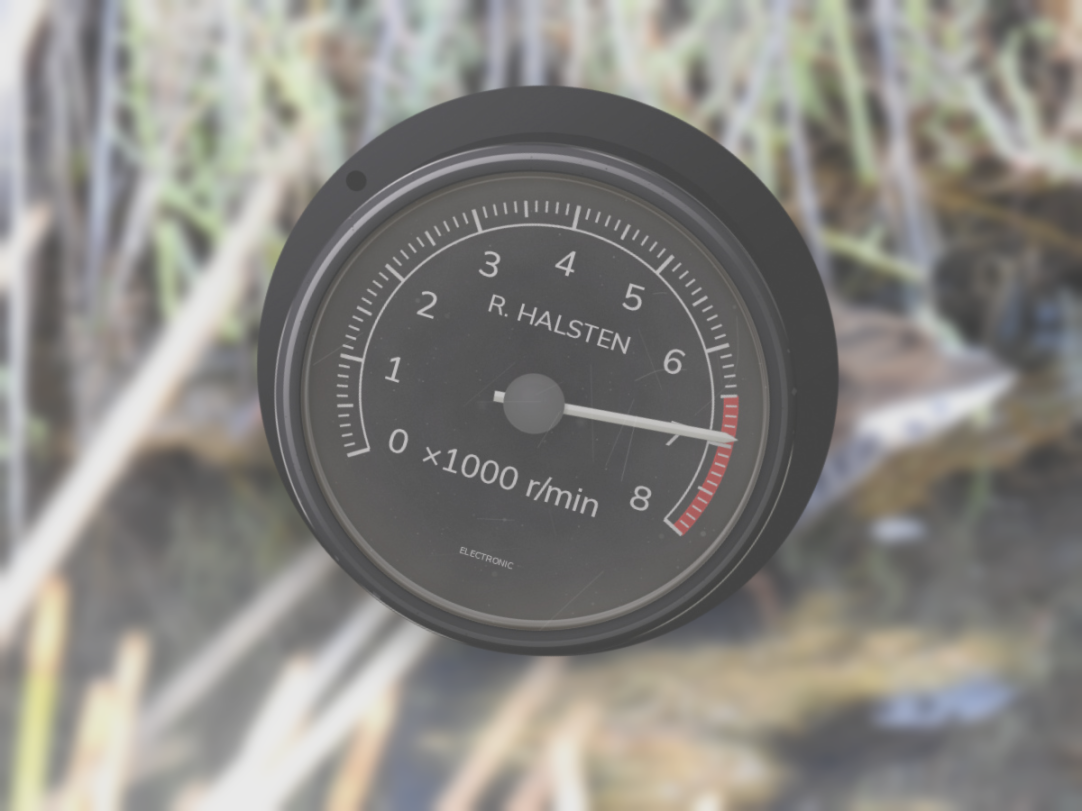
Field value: 6900; rpm
